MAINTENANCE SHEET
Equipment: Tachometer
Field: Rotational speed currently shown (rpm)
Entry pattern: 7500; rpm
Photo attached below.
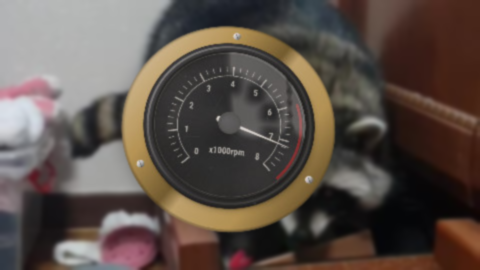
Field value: 7200; rpm
